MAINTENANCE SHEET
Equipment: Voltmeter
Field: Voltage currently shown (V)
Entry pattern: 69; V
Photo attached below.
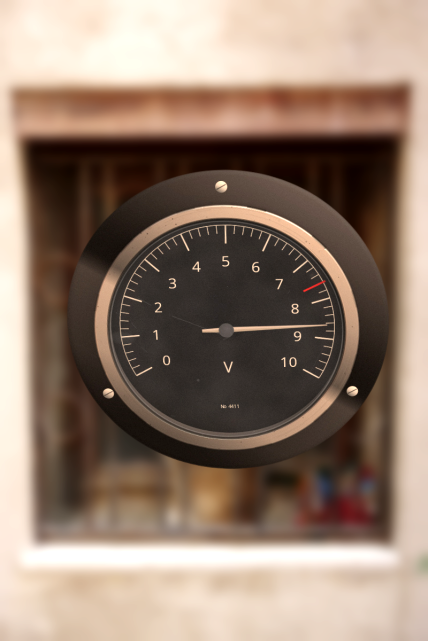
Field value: 8.6; V
